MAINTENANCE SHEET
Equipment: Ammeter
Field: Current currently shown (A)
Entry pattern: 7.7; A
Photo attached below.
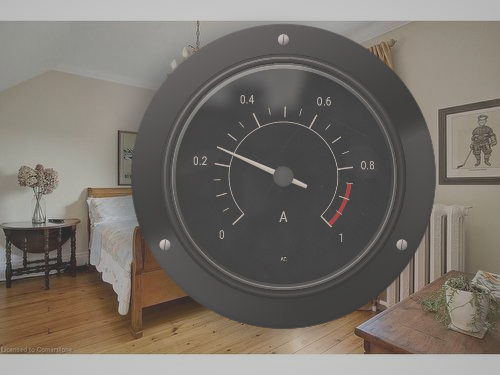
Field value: 0.25; A
